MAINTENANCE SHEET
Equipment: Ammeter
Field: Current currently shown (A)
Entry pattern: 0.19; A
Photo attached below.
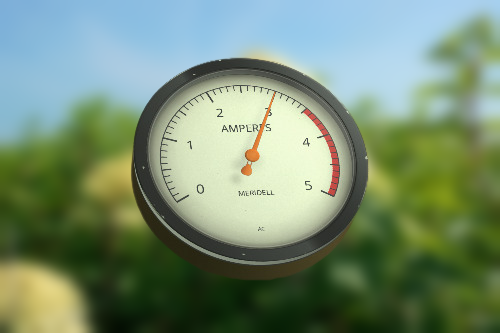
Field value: 3; A
